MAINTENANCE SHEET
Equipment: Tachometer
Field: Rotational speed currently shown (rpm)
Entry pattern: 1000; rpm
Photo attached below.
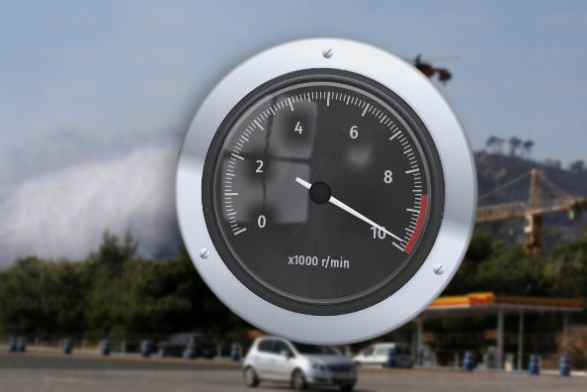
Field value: 9800; rpm
